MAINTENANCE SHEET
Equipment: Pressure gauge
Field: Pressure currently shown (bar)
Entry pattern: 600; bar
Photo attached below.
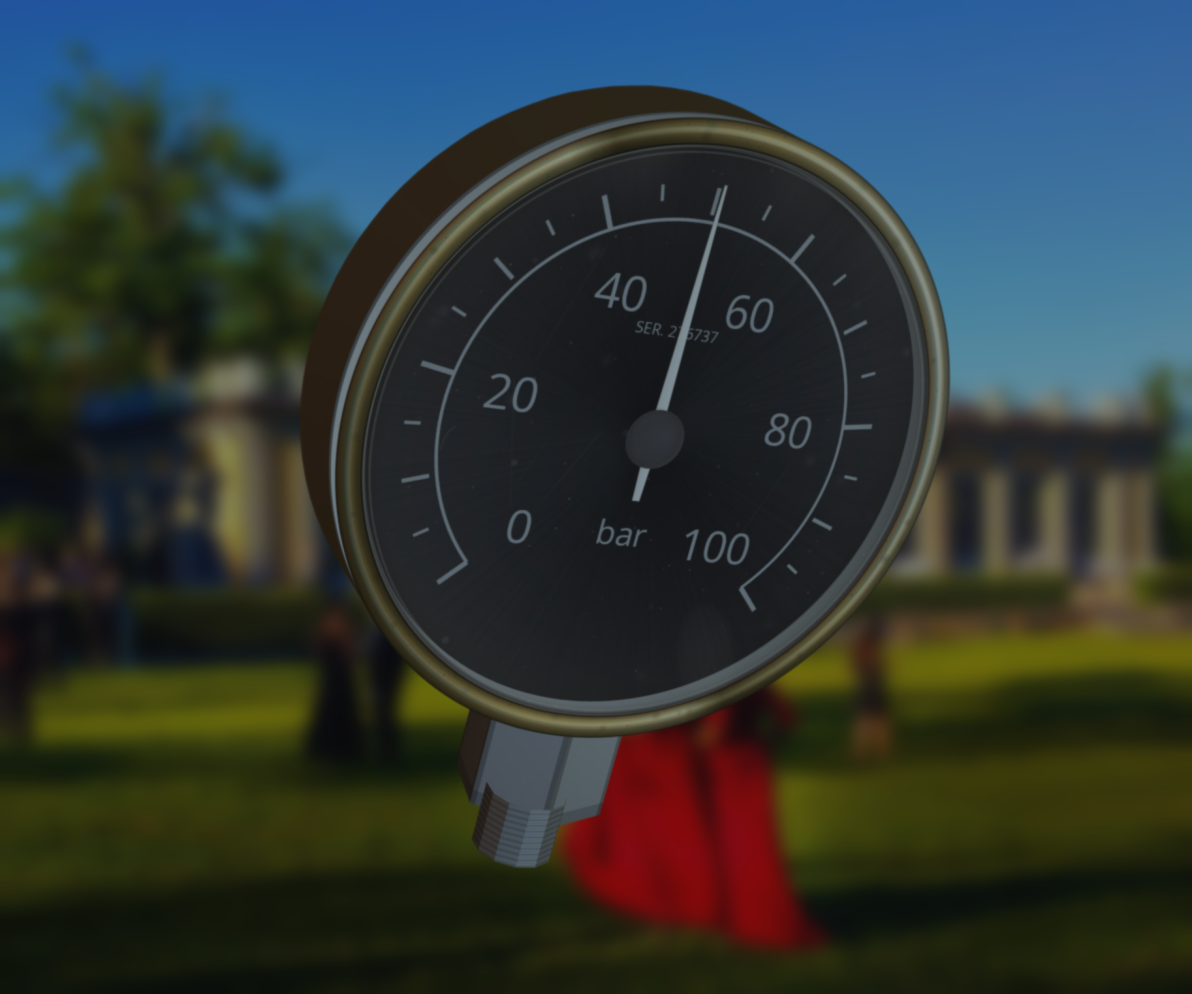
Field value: 50; bar
